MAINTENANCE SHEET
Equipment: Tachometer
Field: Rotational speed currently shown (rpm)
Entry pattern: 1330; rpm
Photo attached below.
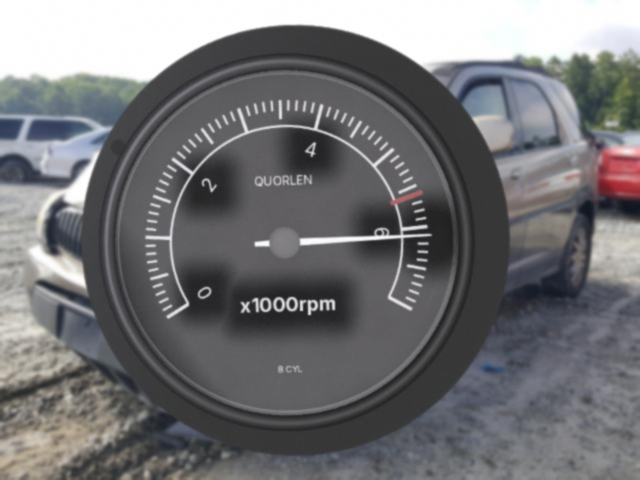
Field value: 6100; rpm
